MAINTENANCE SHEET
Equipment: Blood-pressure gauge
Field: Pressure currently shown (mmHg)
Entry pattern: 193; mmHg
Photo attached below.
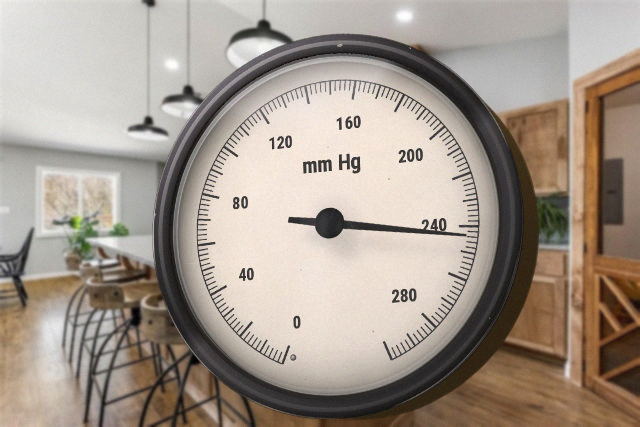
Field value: 244; mmHg
